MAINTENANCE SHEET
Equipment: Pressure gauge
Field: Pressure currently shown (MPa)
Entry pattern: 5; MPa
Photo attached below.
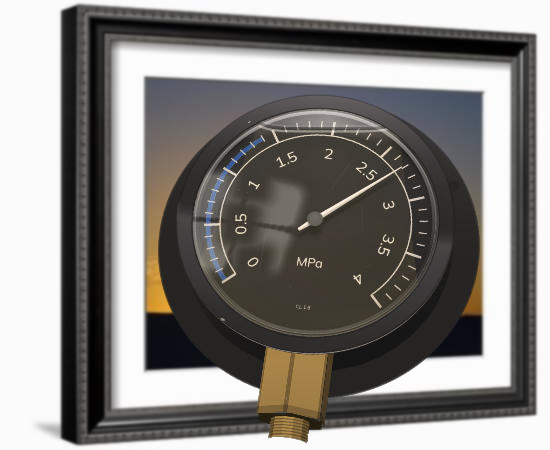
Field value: 2.7; MPa
